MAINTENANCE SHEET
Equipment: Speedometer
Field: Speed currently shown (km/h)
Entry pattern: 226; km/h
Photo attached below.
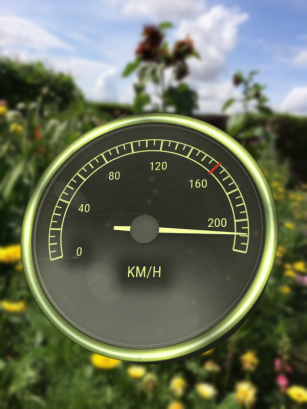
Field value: 210; km/h
